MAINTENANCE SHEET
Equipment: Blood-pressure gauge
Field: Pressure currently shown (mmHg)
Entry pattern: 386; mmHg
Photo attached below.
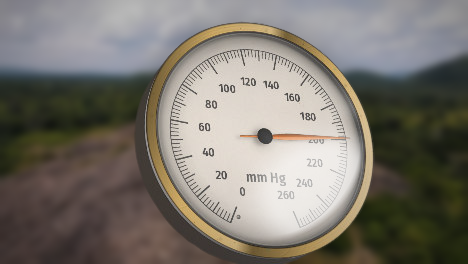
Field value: 200; mmHg
